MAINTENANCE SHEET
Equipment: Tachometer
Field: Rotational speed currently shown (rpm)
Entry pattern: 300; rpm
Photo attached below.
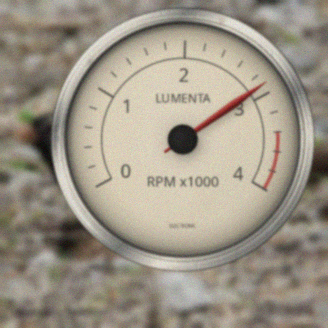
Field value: 2900; rpm
